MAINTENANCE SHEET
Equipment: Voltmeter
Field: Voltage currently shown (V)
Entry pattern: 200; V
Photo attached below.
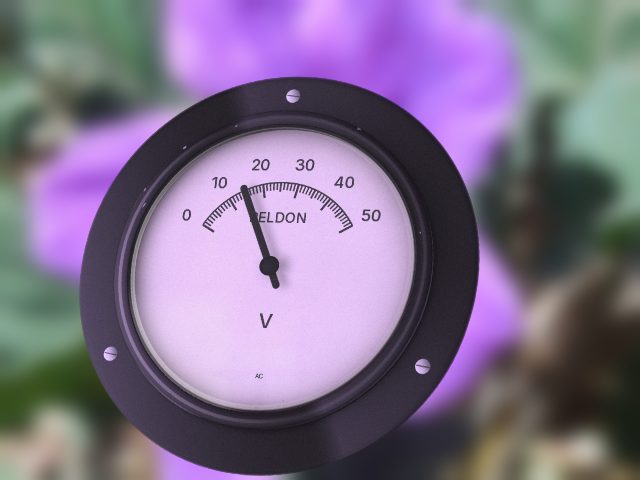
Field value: 15; V
